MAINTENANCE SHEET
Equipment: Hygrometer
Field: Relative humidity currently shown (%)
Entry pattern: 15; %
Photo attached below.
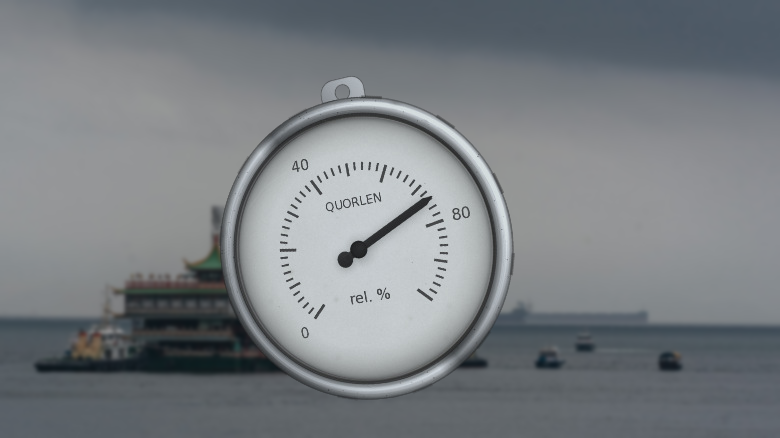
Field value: 74; %
